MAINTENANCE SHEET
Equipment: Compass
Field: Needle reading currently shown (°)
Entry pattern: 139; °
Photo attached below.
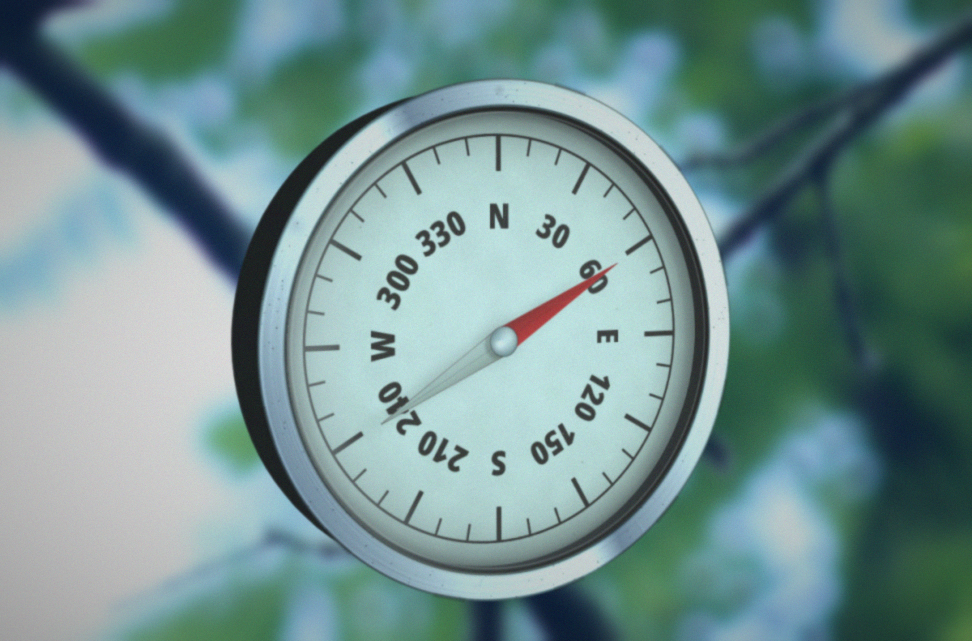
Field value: 60; °
